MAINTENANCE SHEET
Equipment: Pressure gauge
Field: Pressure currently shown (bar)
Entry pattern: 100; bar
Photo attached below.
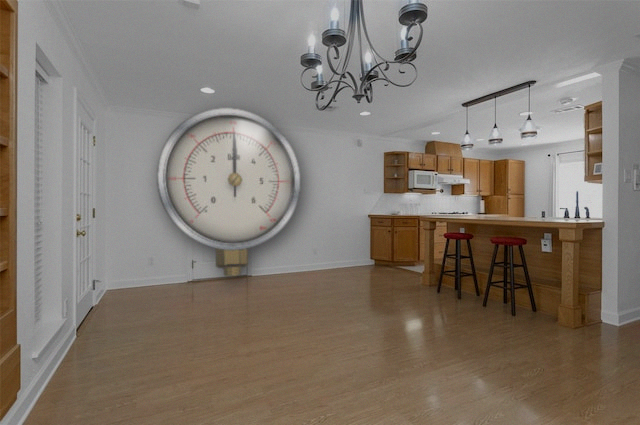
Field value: 3; bar
